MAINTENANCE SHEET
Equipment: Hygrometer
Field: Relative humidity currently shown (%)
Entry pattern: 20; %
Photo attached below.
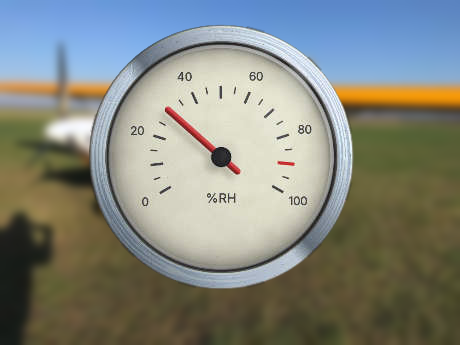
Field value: 30; %
